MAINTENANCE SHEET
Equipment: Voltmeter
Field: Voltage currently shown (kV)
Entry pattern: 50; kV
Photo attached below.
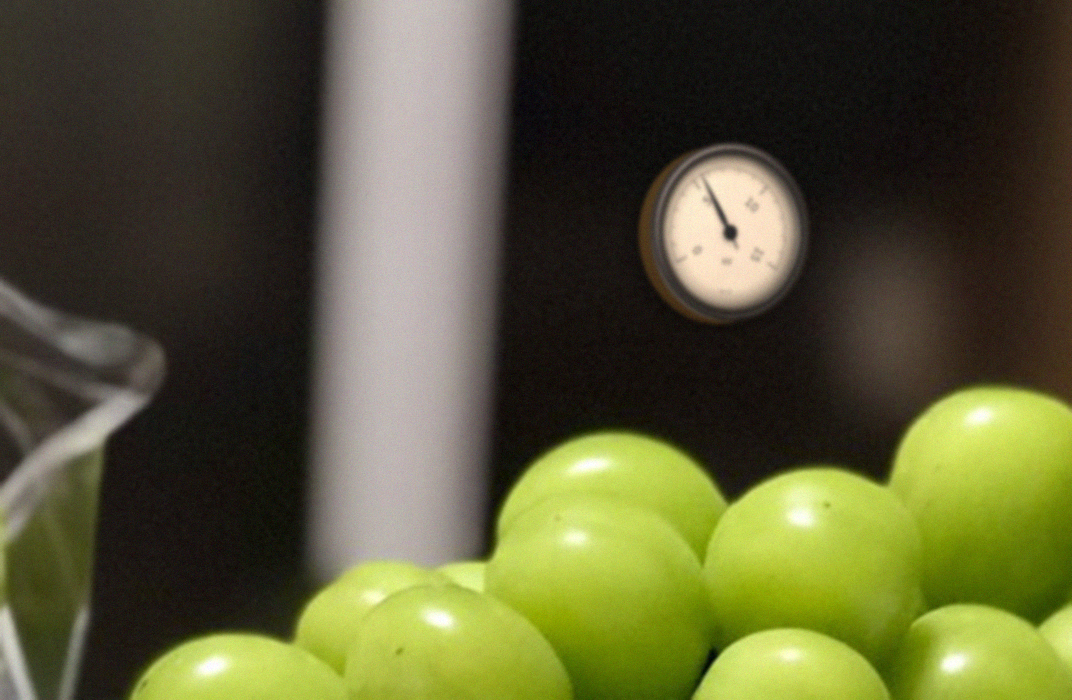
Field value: 5.5; kV
